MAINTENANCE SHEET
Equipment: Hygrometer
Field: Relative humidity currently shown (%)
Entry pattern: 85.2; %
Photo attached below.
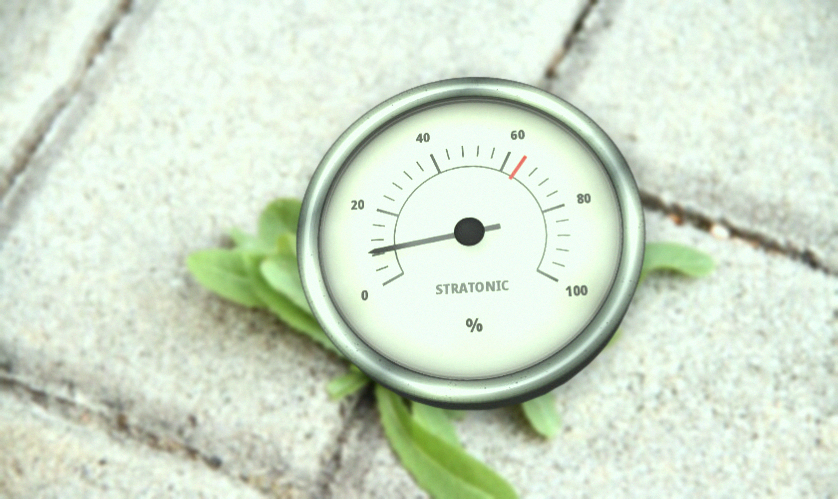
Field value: 8; %
